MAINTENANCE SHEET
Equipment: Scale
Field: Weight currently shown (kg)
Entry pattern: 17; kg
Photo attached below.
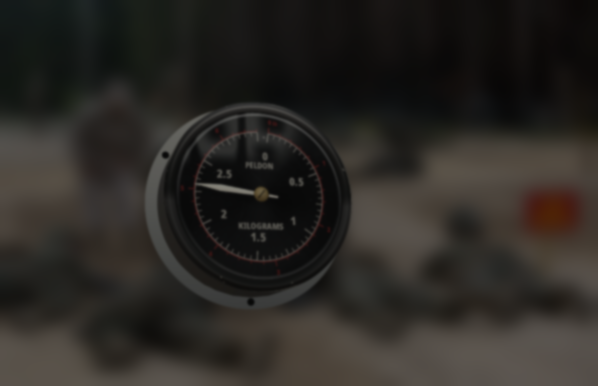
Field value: 2.3; kg
